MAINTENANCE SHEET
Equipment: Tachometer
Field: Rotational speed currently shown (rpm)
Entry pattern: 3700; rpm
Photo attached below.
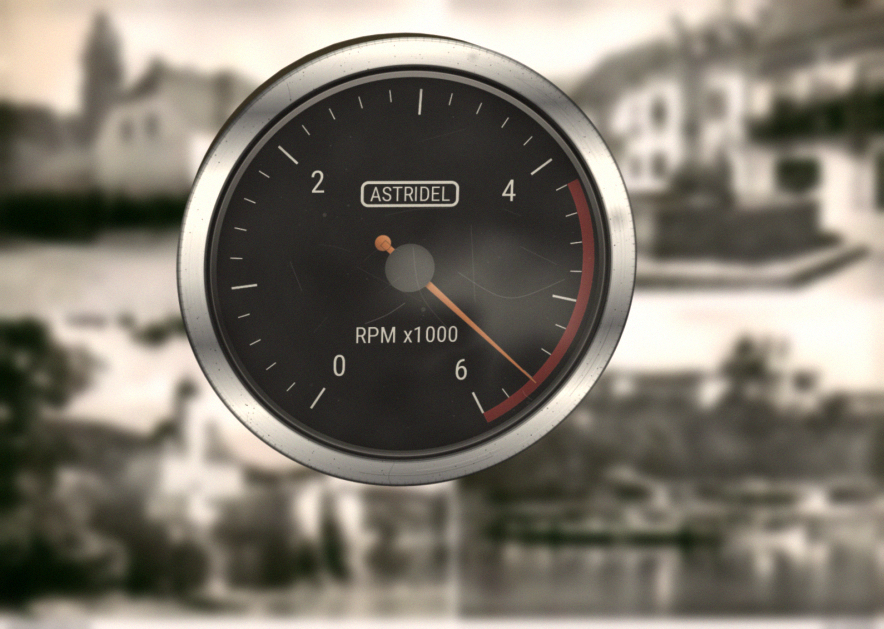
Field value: 5600; rpm
